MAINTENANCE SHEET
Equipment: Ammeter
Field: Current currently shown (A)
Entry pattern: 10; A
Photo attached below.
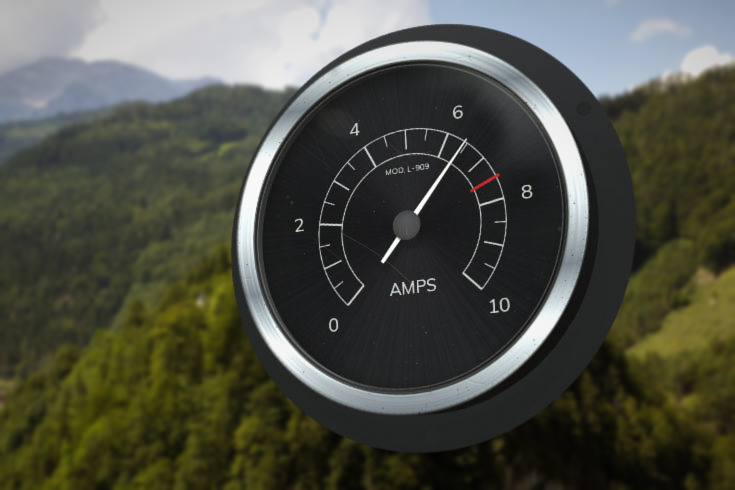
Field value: 6.5; A
